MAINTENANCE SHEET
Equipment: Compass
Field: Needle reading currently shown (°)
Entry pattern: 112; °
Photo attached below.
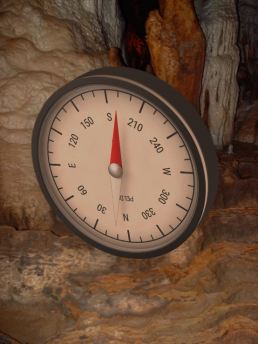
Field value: 190; °
